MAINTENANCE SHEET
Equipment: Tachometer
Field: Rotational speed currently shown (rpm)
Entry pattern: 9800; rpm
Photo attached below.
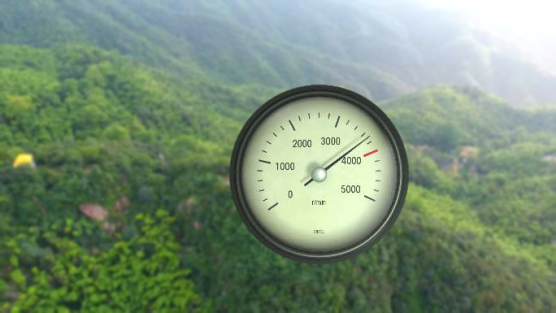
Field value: 3700; rpm
